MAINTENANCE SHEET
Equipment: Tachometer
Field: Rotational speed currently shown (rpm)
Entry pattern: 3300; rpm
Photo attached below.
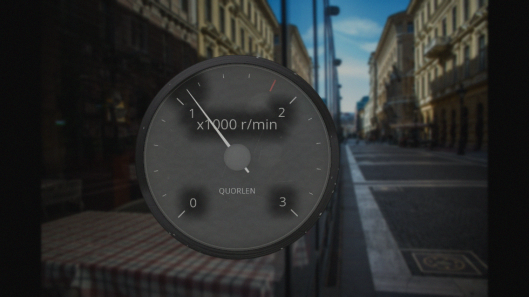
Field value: 1100; rpm
